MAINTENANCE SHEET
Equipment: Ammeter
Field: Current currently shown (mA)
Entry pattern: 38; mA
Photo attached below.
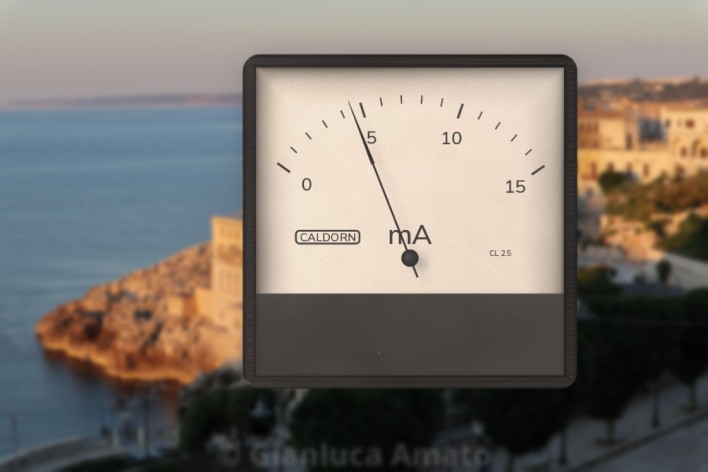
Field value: 4.5; mA
